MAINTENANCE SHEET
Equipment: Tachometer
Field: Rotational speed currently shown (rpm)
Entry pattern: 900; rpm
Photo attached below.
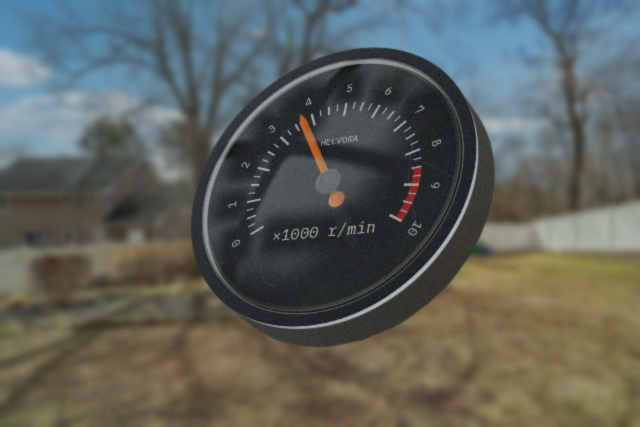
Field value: 3750; rpm
